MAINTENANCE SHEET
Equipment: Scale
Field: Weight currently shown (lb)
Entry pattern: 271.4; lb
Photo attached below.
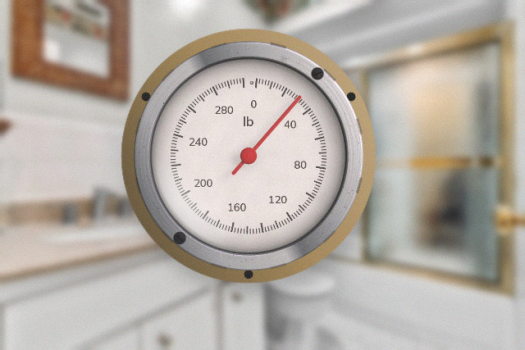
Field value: 30; lb
